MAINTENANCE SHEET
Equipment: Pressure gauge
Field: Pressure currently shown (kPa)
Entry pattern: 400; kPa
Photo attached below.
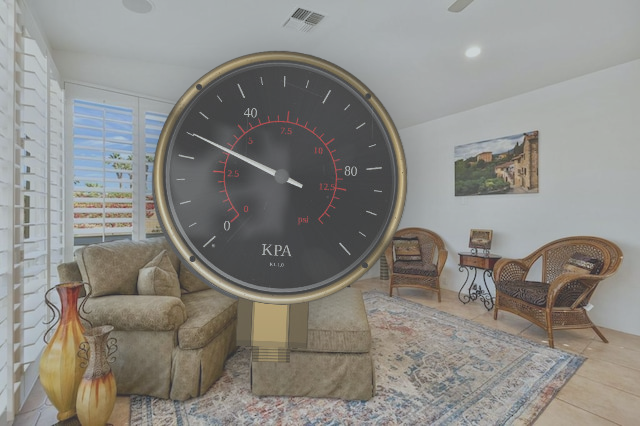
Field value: 25; kPa
